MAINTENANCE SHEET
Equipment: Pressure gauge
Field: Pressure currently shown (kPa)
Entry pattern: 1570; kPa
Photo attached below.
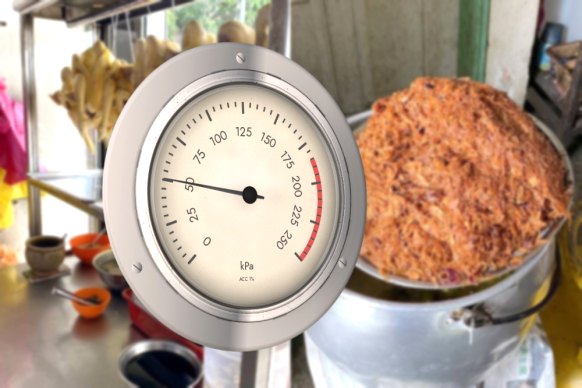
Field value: 50; kPa
